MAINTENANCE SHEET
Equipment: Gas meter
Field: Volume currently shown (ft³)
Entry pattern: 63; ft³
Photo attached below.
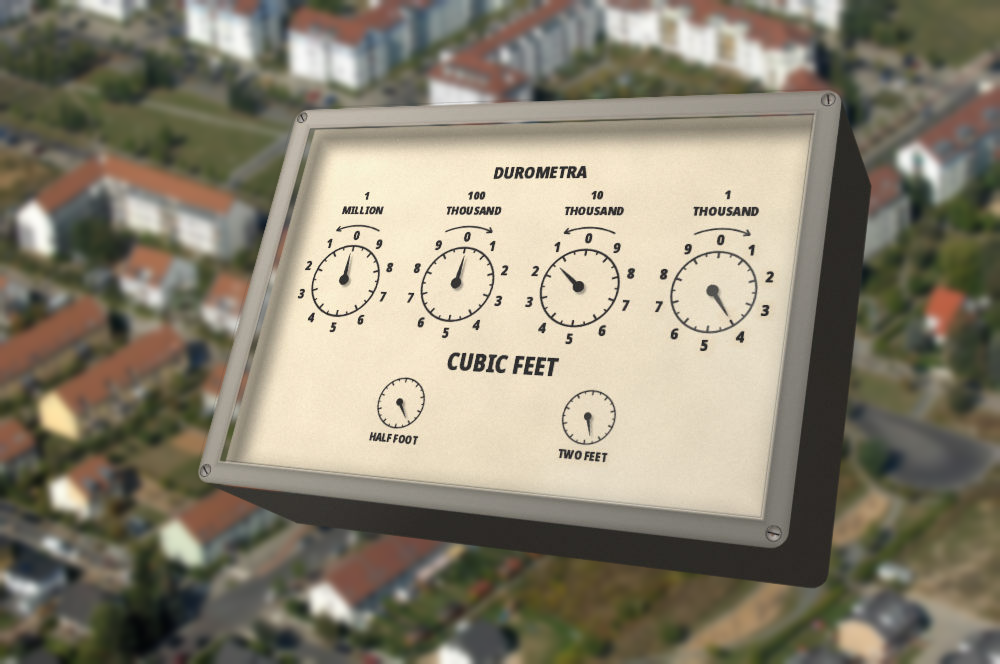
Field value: 1400; ft³
